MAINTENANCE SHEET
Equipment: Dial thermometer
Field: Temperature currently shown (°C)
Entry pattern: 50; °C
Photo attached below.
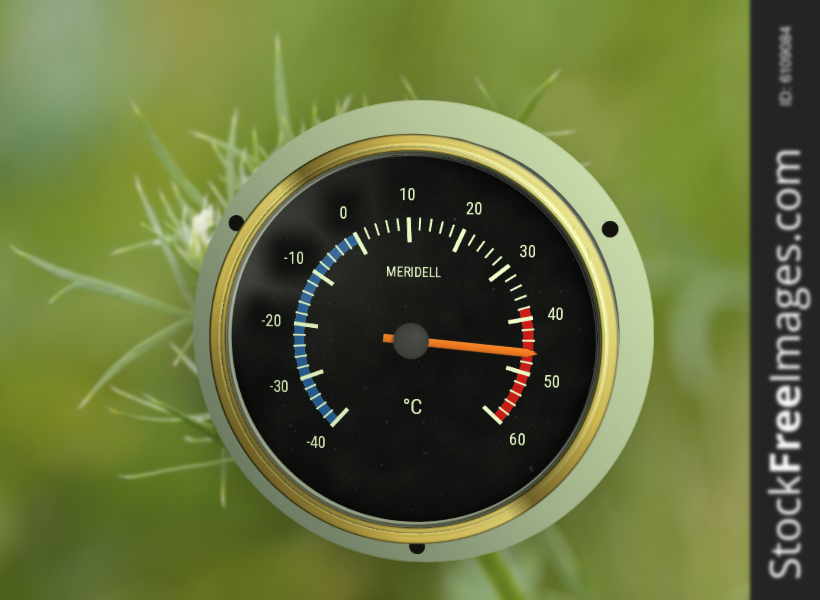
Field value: 46; °C
